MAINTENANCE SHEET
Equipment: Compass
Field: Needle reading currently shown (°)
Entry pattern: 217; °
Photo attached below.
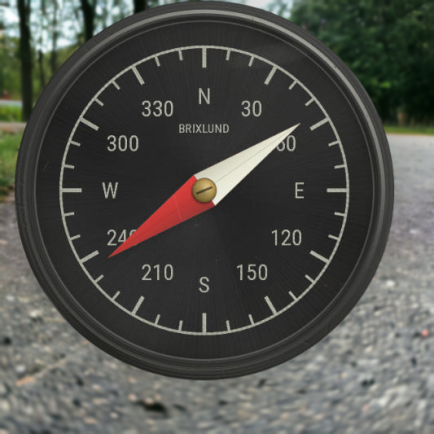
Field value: 235; °
